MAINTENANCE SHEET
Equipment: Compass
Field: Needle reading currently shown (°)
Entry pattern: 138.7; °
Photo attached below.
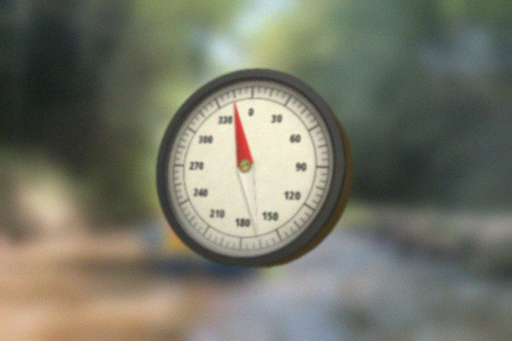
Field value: 345; °
